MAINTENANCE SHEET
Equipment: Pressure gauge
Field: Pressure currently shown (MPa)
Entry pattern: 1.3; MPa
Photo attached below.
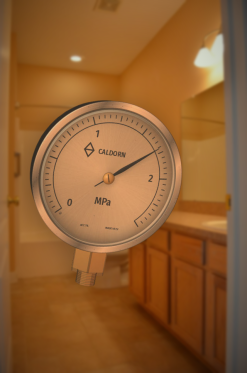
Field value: 1.7; MPa
